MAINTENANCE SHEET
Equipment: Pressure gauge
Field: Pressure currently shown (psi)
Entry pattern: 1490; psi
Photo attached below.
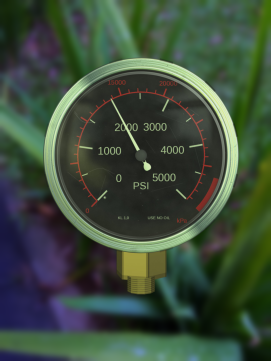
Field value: 2000; psi
